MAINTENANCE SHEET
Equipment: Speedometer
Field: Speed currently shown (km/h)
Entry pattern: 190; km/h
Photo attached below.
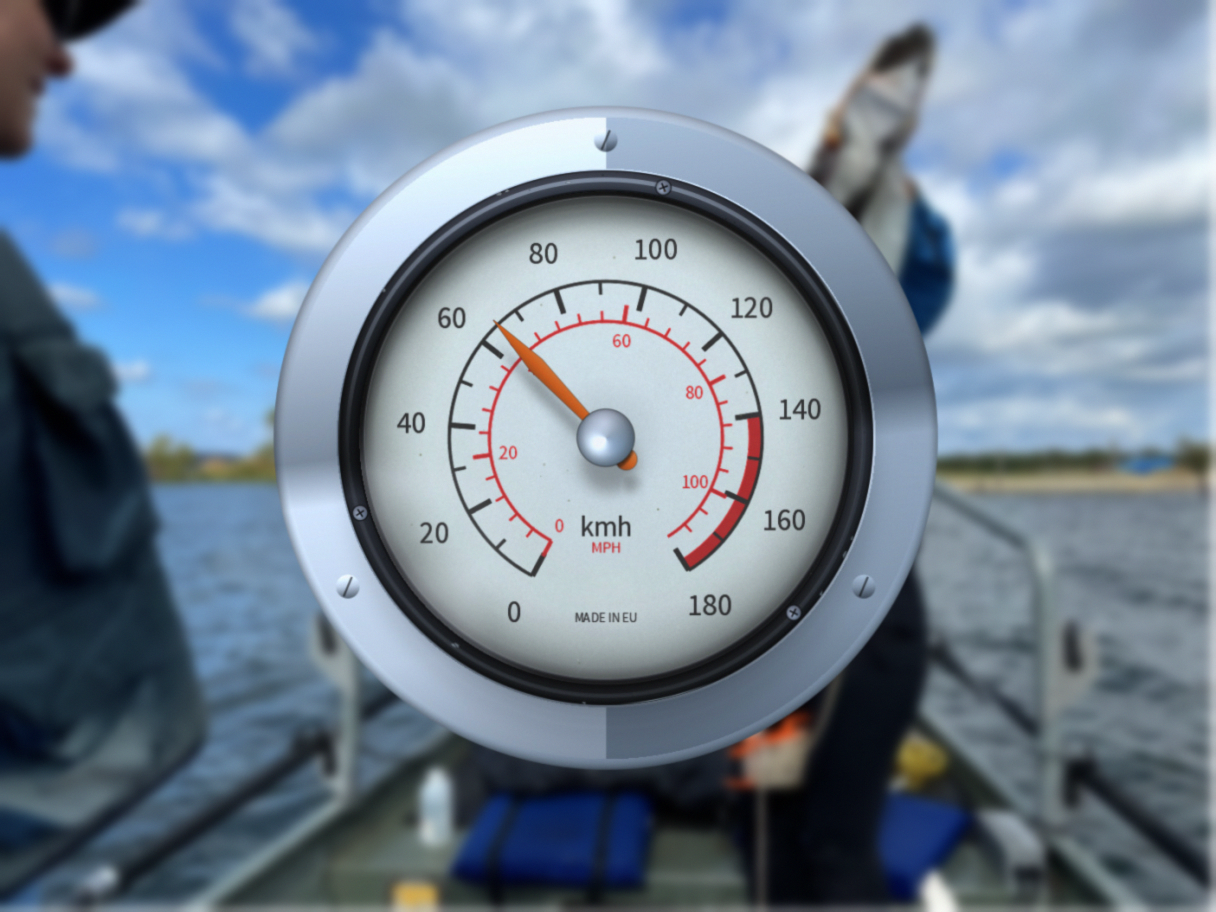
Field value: 65; km/h
